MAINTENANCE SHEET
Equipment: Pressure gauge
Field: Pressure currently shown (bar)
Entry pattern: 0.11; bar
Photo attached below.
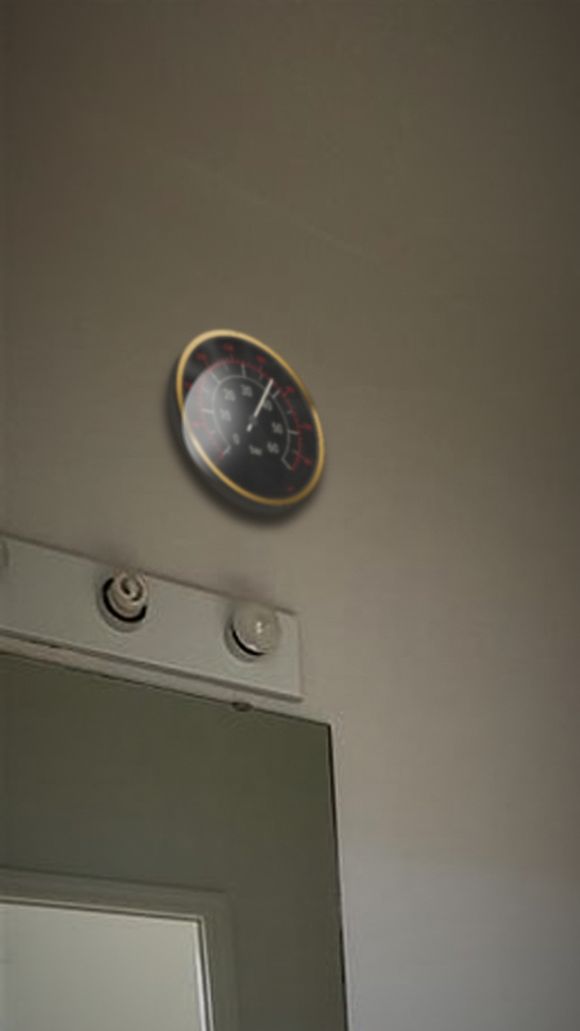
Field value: 37.5; bar
